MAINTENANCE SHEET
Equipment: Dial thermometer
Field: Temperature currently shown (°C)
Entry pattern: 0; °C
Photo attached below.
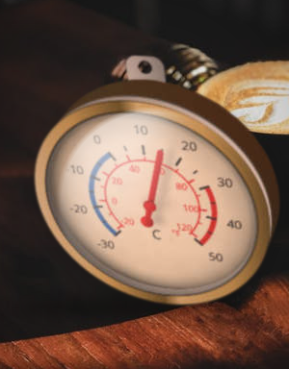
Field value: 15; °C
